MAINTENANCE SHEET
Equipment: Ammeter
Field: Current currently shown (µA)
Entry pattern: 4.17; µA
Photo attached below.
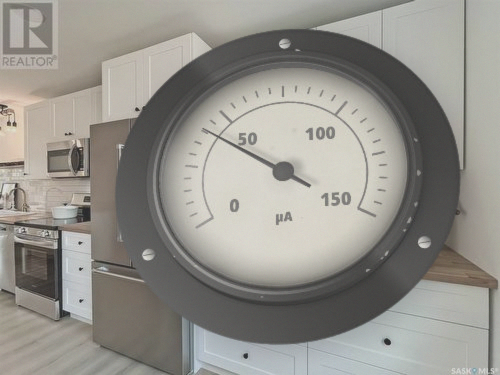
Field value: 40; µA
